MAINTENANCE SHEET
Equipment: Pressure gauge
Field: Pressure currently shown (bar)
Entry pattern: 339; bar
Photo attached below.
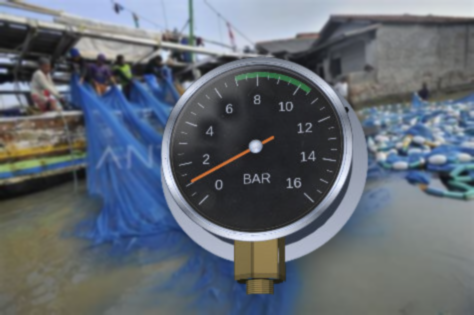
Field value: 1; bar
